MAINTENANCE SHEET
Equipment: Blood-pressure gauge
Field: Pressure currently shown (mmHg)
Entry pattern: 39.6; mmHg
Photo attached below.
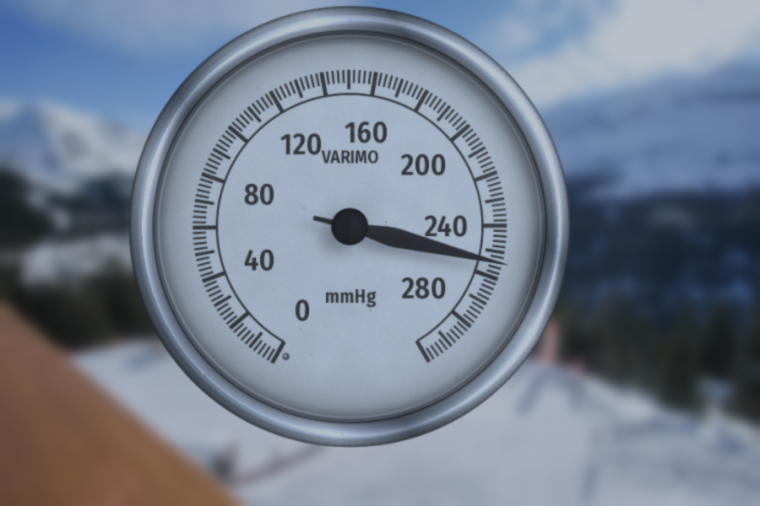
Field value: 254; mmHg
